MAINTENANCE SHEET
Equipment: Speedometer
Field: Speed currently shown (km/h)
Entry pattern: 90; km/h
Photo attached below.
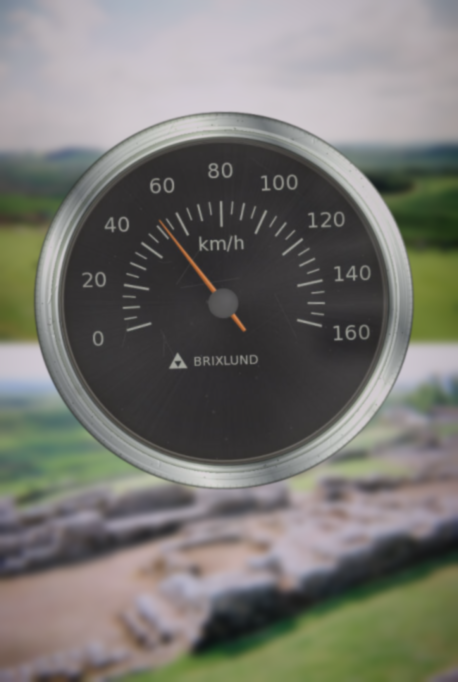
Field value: 52.5; km/h
